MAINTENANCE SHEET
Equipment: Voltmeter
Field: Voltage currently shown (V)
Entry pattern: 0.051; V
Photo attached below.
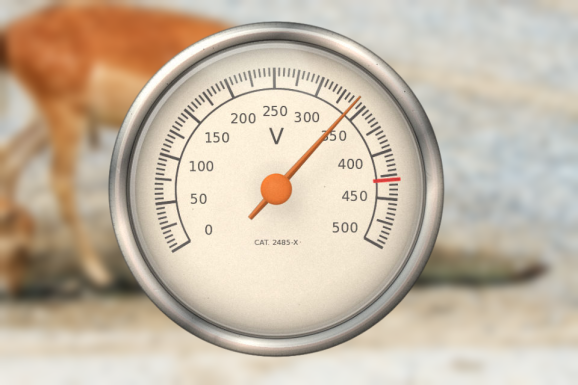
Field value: 340; V
